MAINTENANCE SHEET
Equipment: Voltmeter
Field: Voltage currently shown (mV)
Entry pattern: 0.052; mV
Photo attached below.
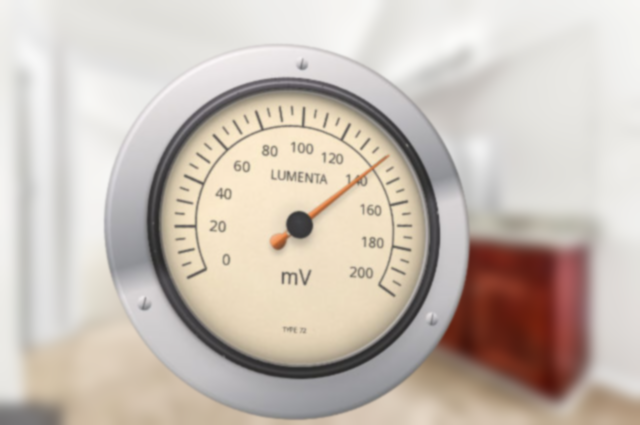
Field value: 140; mV
